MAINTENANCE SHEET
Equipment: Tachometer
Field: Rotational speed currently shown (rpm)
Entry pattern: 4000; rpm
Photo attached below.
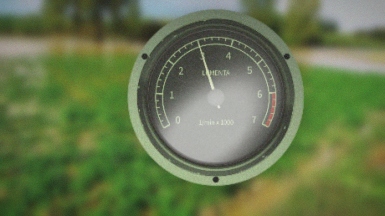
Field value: 3000; rpm
